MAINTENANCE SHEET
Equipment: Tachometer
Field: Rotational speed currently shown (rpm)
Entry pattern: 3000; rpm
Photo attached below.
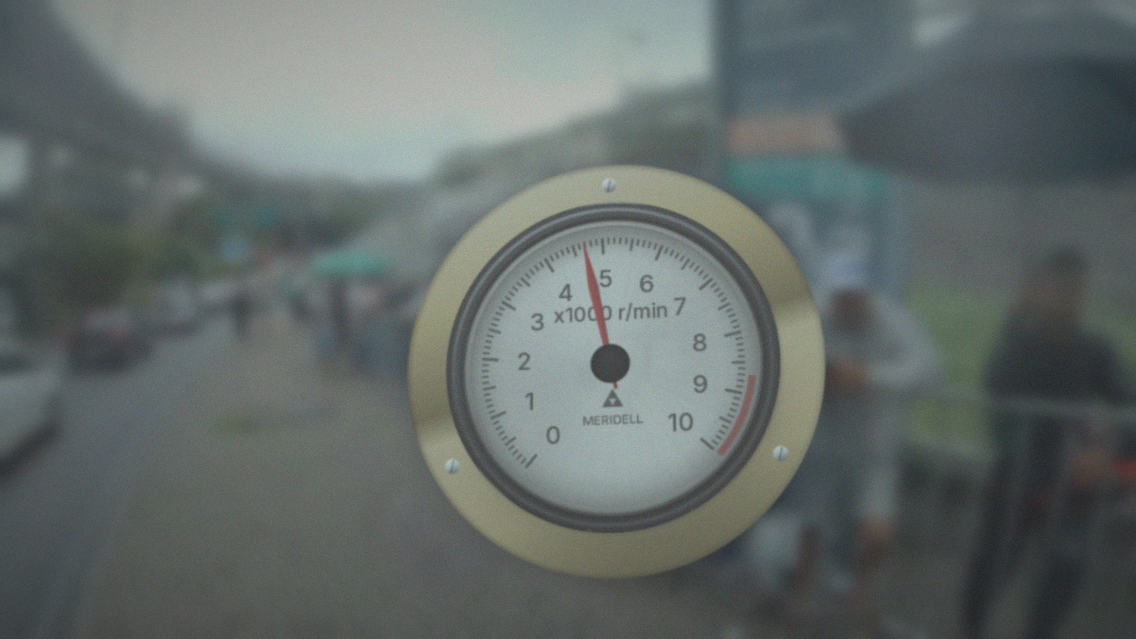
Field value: 4700; rpm
